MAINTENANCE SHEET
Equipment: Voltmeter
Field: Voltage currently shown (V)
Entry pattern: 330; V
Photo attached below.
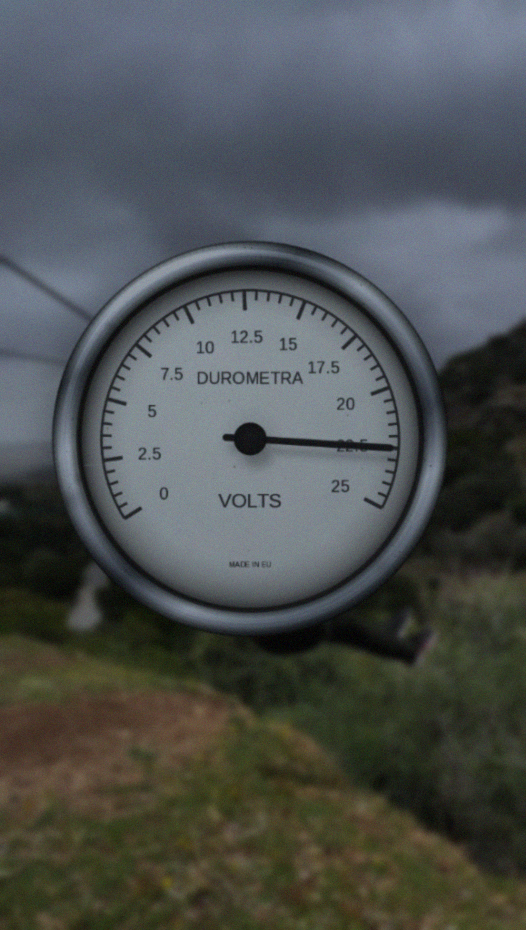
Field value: 22.5; V
